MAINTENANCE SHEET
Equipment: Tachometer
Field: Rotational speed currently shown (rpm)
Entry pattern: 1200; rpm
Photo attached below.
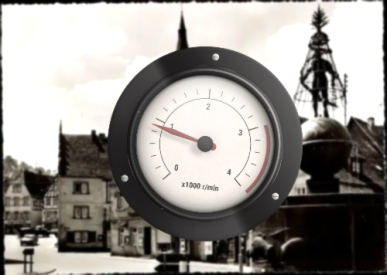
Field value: 900; rpm
